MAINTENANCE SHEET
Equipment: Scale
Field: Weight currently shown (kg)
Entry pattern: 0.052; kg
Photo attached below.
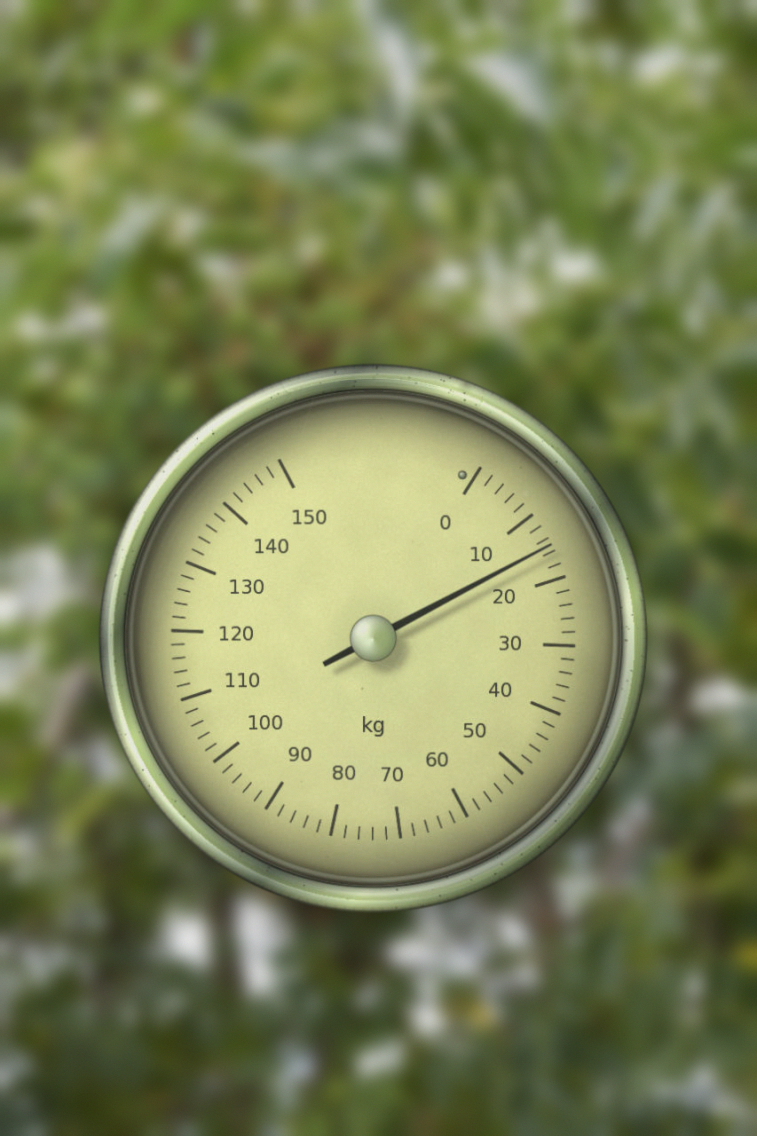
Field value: 15; kg
